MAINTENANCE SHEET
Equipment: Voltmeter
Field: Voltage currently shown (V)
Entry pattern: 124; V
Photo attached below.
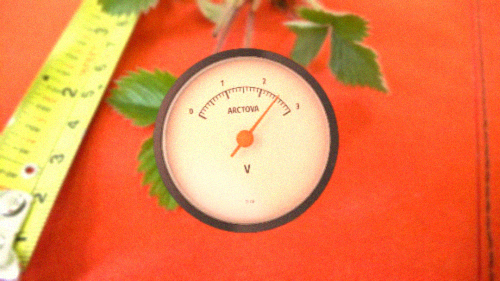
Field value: 2.5; V
